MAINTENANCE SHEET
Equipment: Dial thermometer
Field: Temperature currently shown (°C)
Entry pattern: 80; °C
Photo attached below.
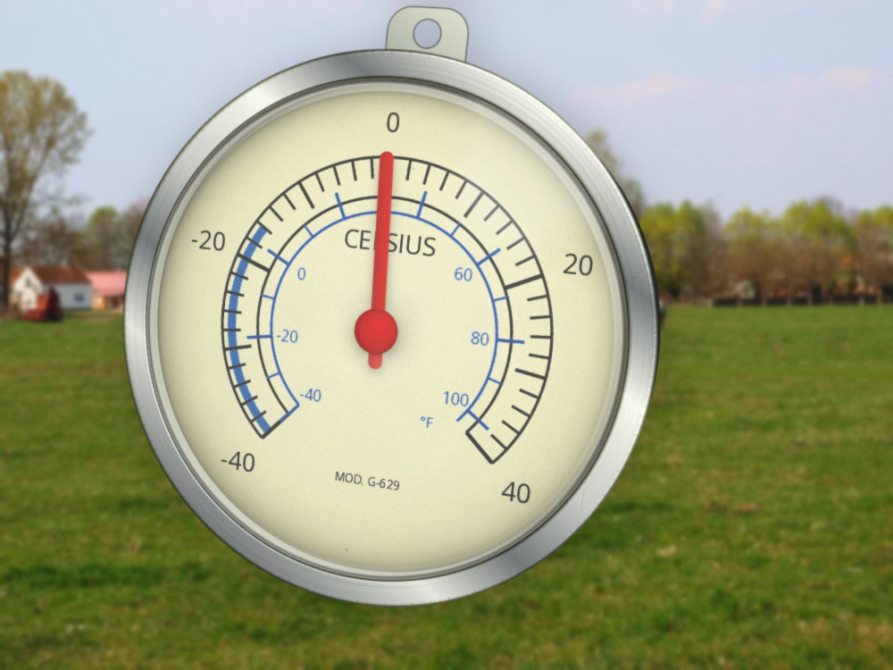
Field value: 0; °C
